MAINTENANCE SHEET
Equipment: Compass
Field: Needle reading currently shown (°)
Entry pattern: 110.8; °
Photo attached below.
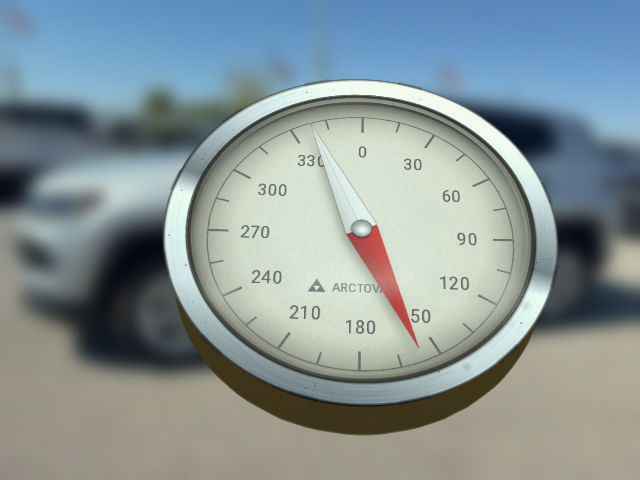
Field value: 157.5; °
